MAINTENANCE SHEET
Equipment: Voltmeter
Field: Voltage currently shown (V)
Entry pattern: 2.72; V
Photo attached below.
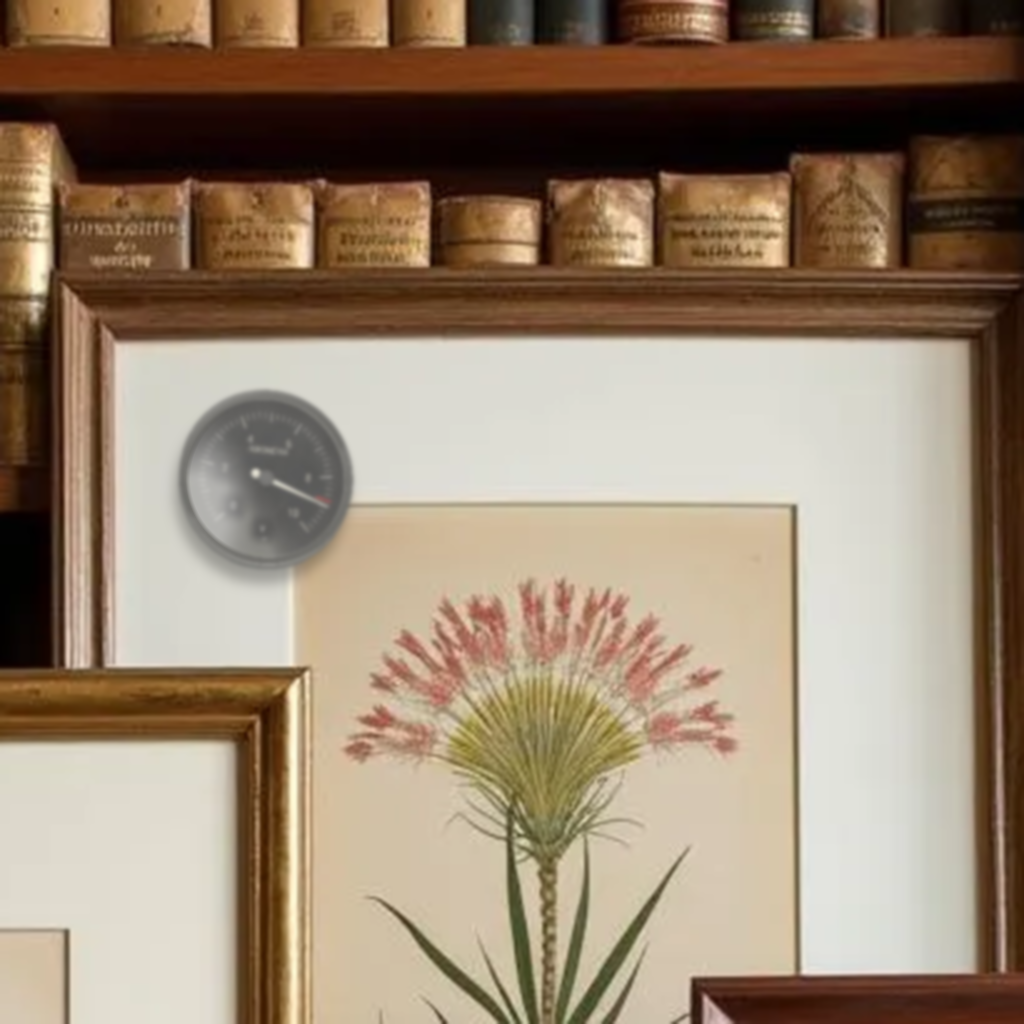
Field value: 9; V
